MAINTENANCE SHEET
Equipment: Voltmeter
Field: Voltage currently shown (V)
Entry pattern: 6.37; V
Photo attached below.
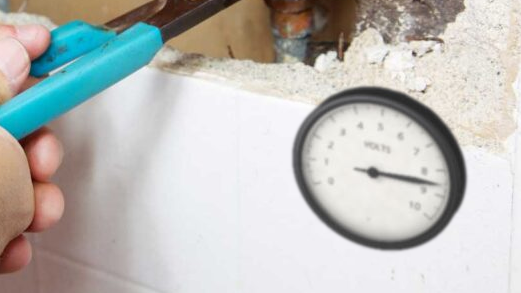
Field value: 8.5; V
